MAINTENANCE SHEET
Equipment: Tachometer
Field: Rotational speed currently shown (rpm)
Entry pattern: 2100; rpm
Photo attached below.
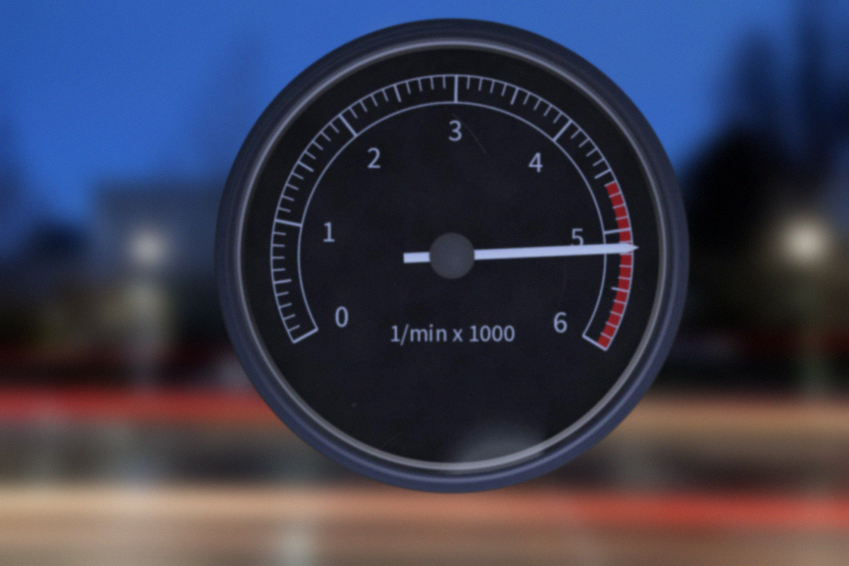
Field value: 5150; rpm
